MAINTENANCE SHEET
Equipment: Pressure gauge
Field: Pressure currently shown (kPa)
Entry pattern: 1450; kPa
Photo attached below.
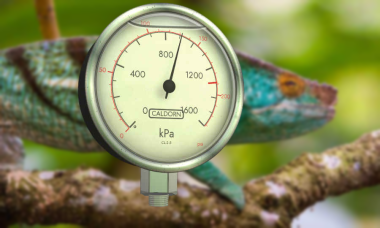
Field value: 900; kPa
